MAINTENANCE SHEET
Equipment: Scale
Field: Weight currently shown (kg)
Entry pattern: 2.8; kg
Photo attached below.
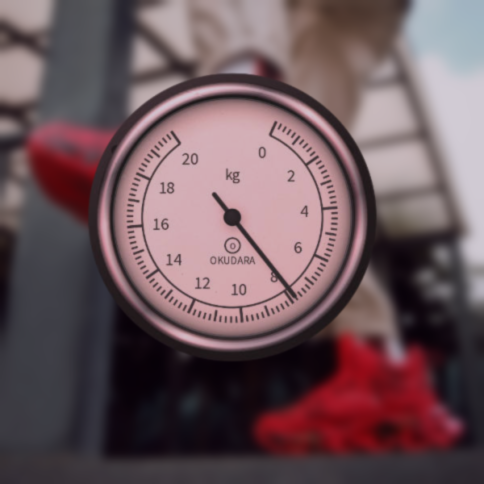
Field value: 7.8; kg
